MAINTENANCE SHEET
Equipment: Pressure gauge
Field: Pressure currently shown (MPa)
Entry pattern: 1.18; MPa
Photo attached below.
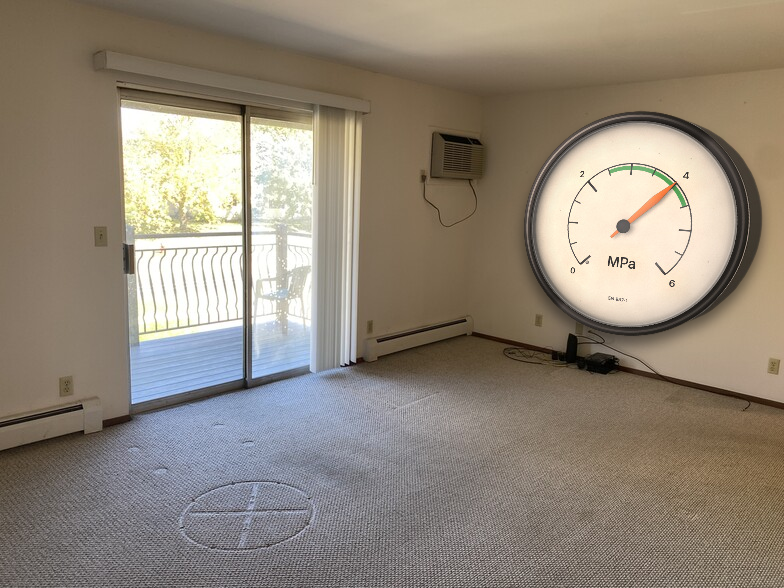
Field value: 4; MPa
